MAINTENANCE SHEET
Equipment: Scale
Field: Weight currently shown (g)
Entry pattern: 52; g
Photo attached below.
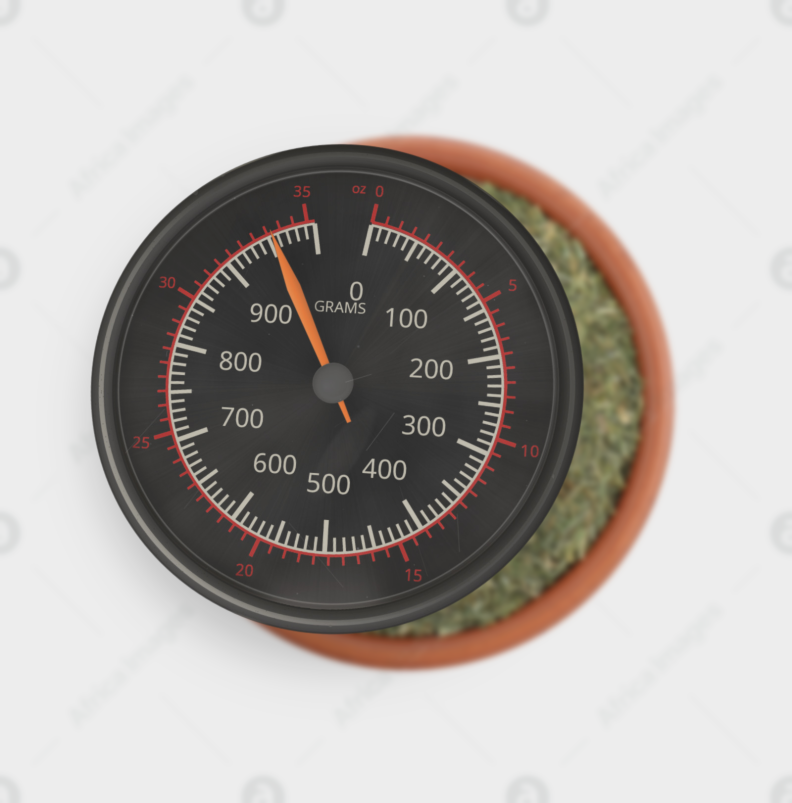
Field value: 955; g
